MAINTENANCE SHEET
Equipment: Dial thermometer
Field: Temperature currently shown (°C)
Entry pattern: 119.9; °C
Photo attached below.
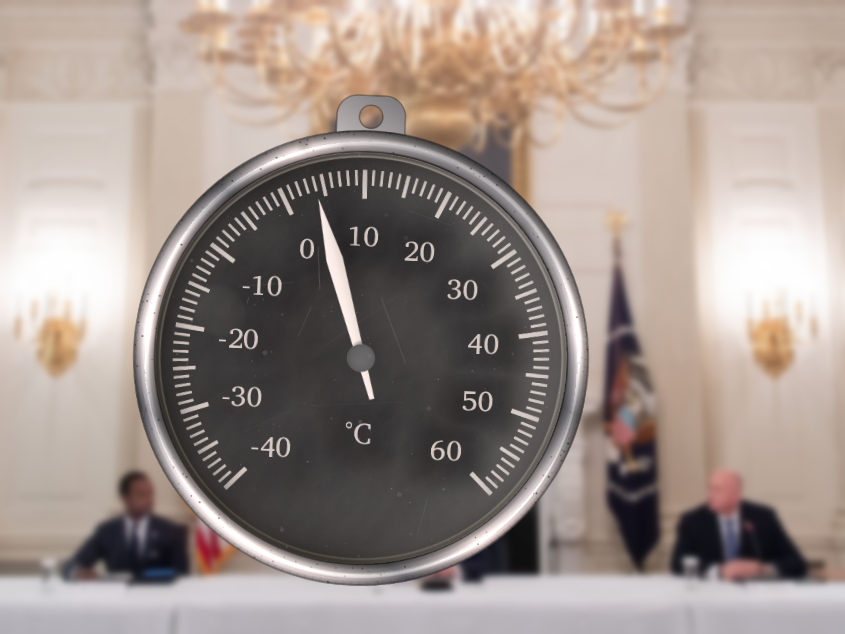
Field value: 4; °C
